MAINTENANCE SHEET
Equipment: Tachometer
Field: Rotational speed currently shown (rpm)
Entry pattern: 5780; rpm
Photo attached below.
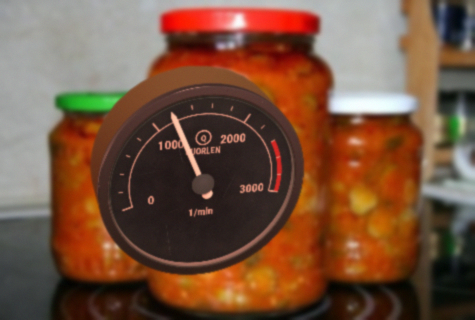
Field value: 1200; rpm
